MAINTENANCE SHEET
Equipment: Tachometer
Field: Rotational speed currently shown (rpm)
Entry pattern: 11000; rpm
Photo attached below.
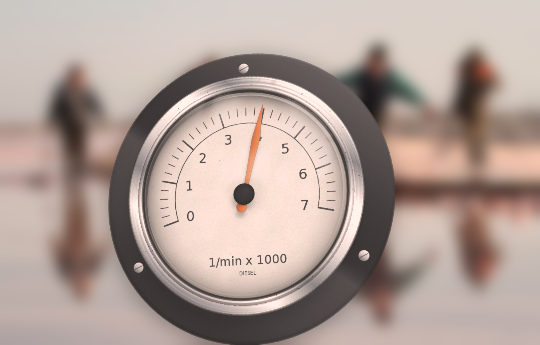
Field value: 4000; rpm
